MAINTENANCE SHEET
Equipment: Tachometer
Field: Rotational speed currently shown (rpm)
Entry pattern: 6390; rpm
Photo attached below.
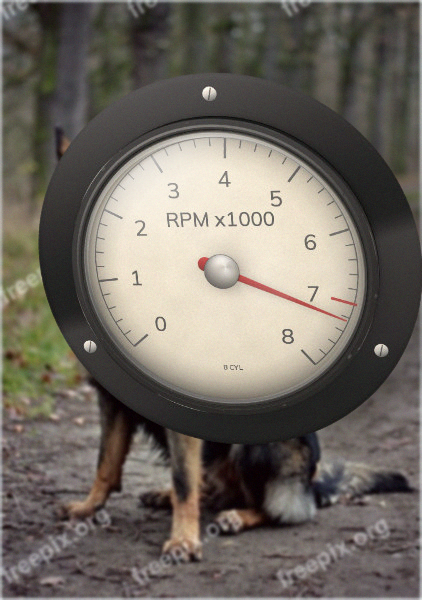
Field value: 7200; rpm
